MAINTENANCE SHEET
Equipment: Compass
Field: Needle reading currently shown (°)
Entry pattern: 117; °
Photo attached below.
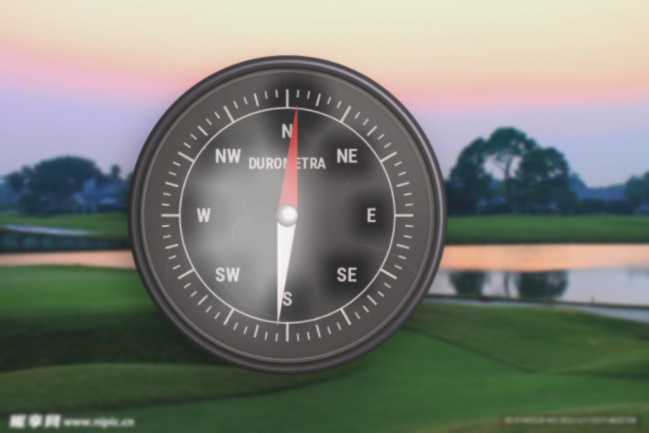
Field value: 5; °
